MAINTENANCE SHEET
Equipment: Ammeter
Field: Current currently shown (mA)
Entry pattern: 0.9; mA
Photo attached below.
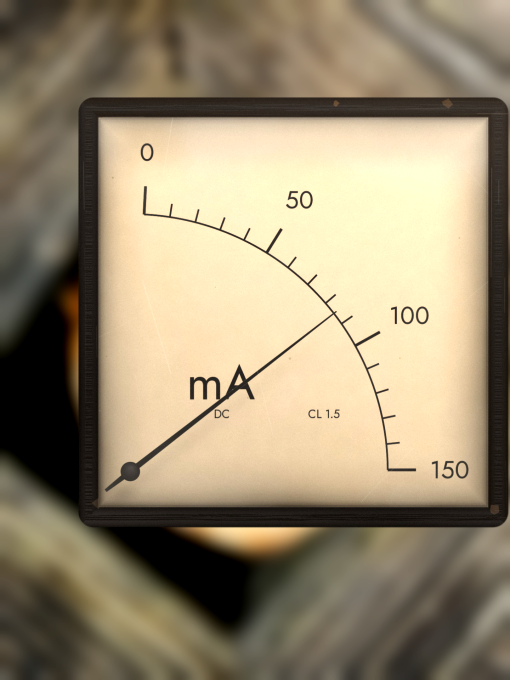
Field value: 85; mA
